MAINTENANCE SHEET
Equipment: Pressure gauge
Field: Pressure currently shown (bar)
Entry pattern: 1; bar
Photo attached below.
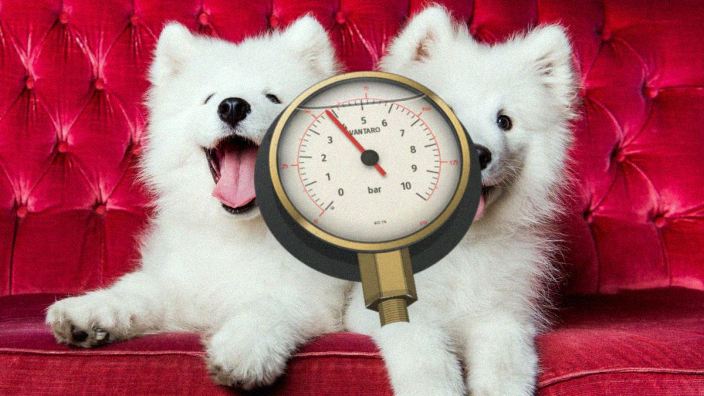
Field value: 3.8; bar
